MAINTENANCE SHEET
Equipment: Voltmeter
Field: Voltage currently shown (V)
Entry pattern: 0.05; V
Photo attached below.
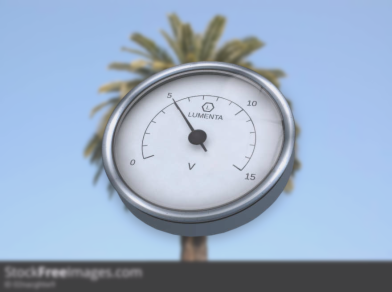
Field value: 5; V
